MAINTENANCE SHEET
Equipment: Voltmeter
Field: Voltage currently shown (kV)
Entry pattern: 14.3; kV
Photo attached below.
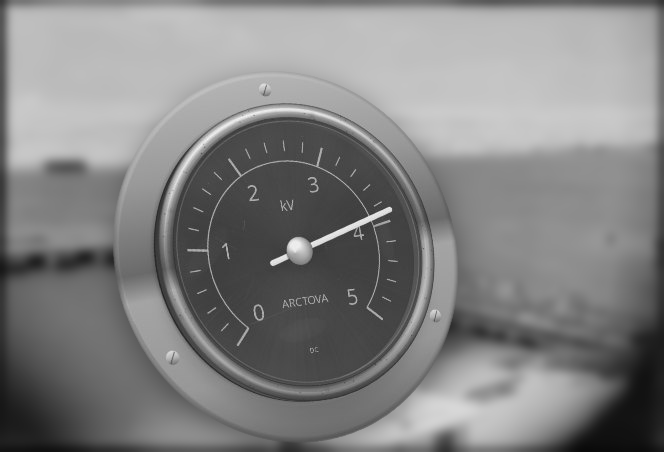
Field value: 3.9; kV
